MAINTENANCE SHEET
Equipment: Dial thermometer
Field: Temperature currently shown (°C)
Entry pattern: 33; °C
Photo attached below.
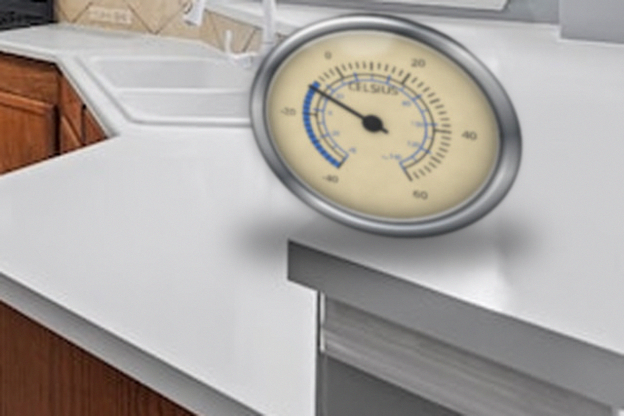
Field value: -10; °C
